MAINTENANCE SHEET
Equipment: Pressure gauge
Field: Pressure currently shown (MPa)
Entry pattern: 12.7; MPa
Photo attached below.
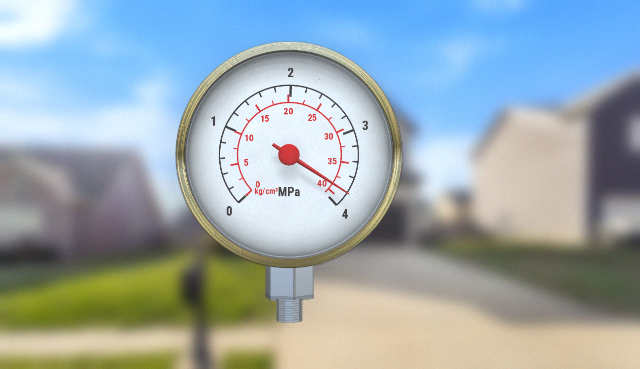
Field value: 3.8; MPa
